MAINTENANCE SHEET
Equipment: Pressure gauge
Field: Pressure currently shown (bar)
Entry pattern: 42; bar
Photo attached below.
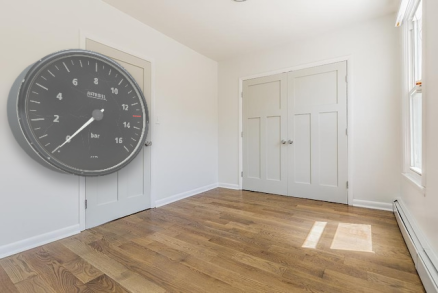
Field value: 0; bar
